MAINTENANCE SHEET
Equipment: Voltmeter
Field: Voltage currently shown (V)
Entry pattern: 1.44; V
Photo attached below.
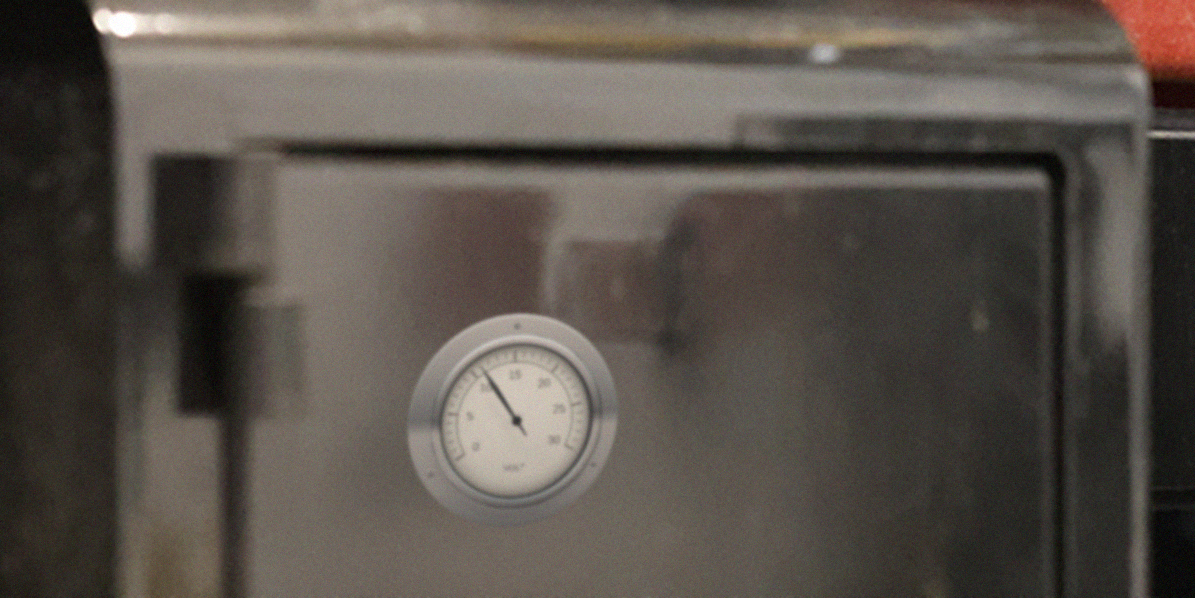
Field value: 11; V
